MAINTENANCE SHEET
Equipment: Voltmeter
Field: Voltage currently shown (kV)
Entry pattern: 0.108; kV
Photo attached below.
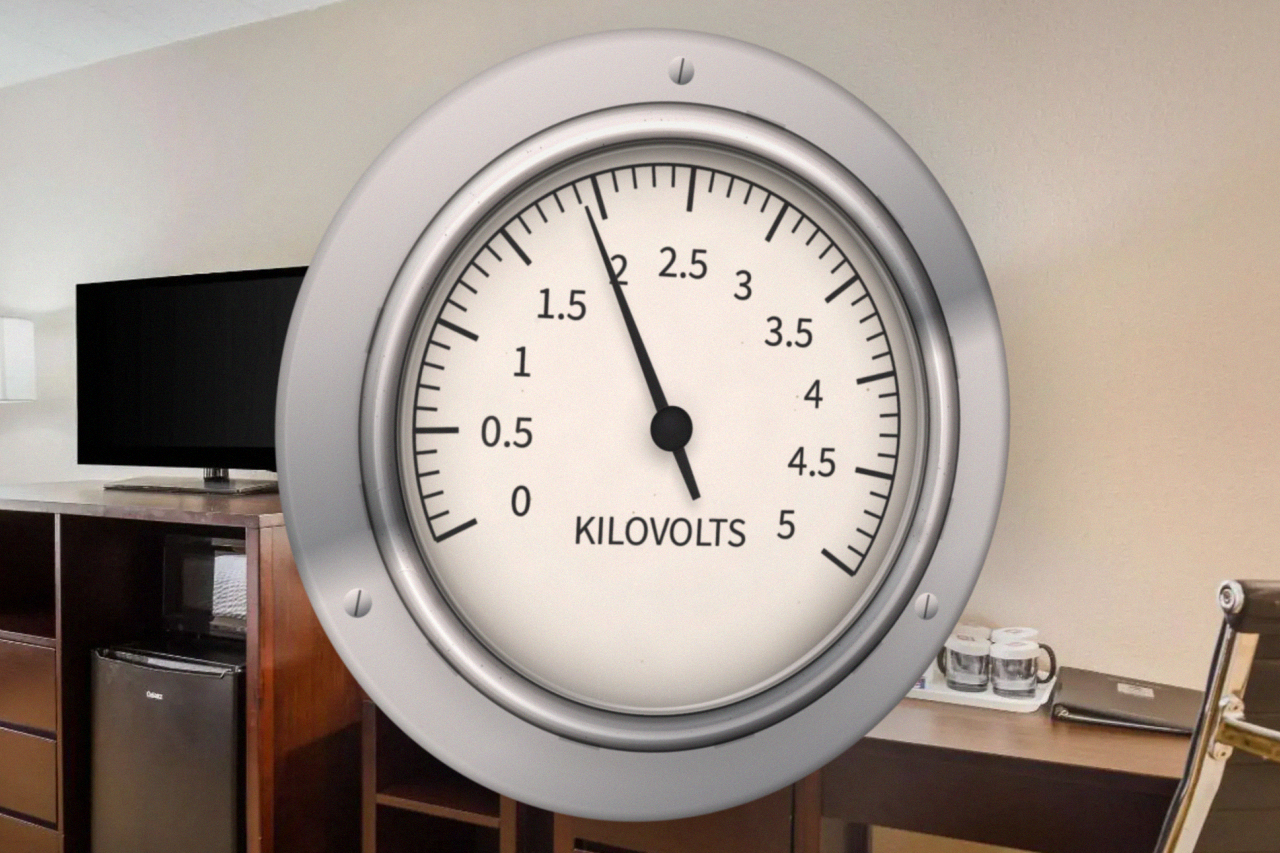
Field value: 1.9; kV
